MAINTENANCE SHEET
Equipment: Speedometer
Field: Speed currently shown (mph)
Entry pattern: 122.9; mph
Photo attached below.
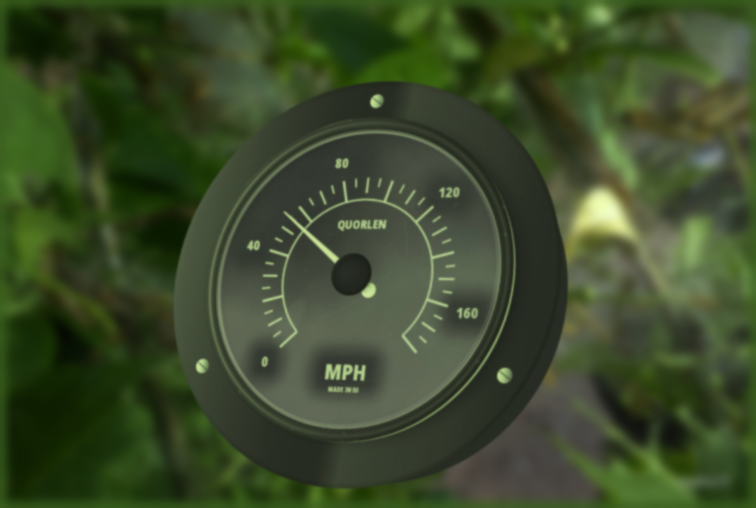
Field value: 55; mph
